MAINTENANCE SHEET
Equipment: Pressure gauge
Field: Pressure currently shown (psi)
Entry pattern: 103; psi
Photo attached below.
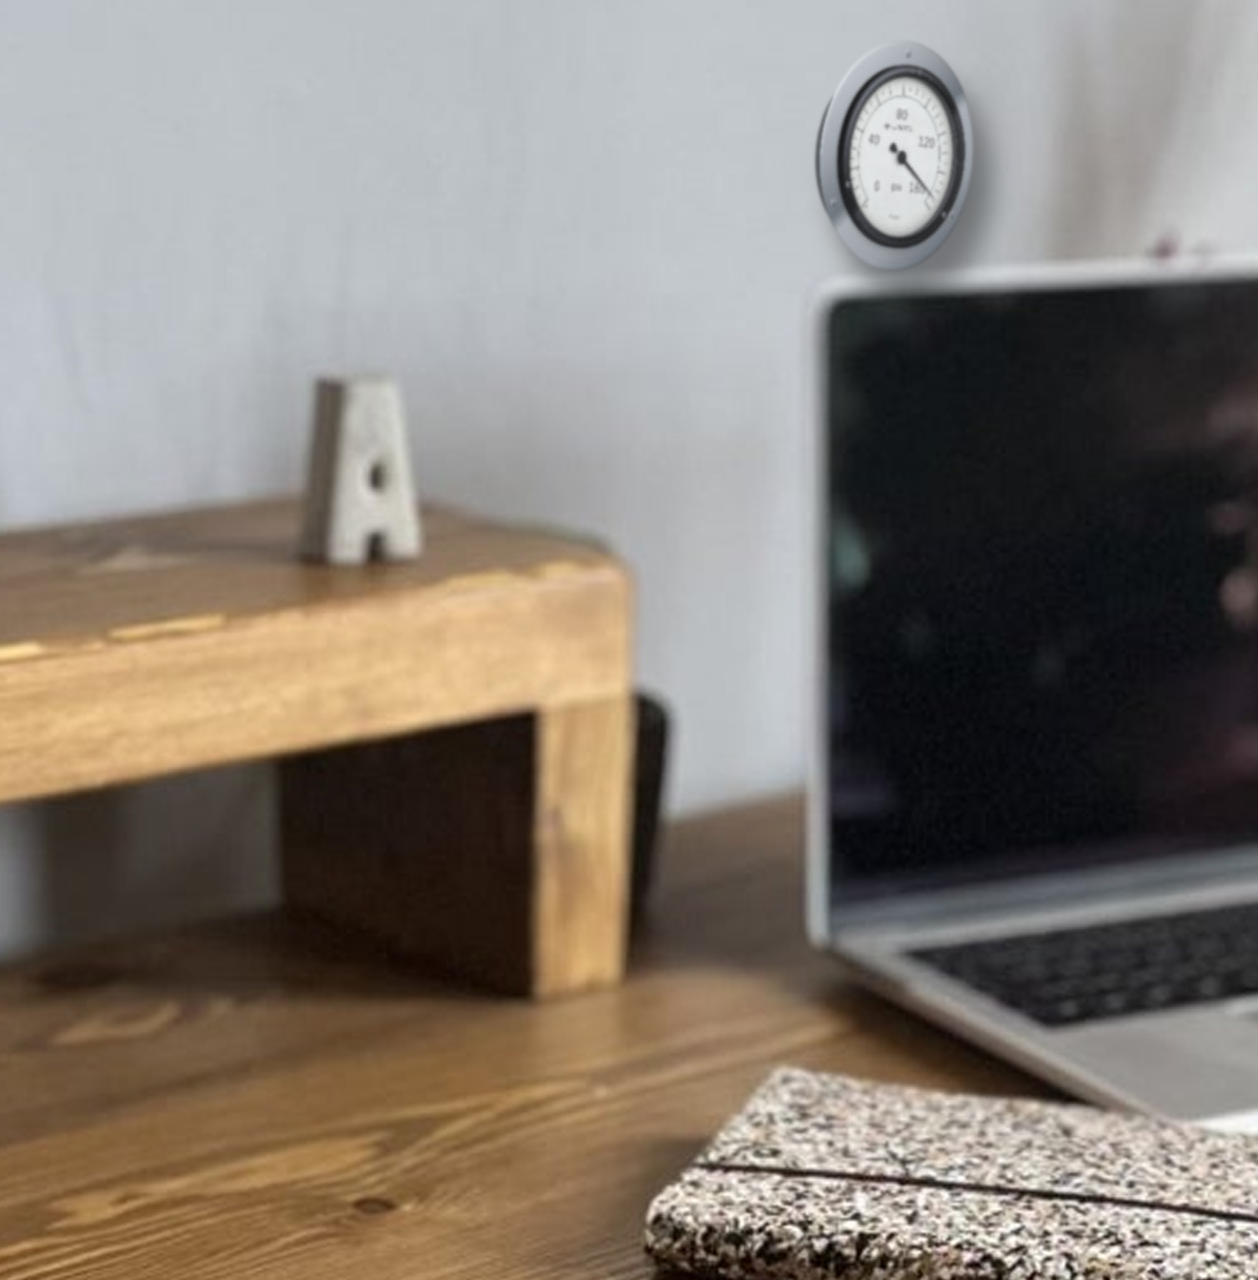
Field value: 155; psi
